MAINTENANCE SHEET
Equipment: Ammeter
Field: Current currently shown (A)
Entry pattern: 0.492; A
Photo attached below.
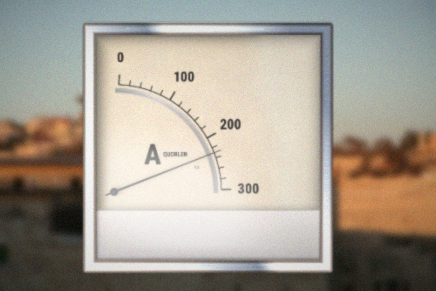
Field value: 230; A
